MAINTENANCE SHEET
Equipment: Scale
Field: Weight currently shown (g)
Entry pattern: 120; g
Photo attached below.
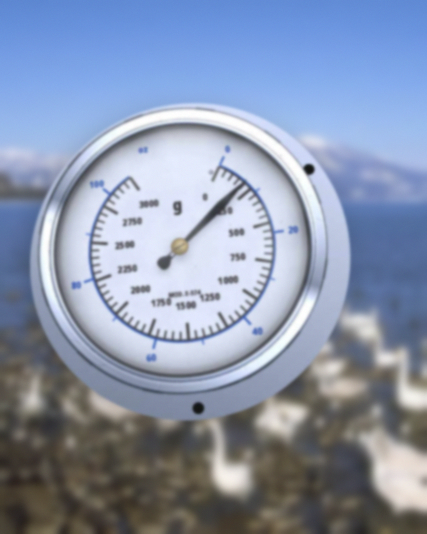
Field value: 200; g
